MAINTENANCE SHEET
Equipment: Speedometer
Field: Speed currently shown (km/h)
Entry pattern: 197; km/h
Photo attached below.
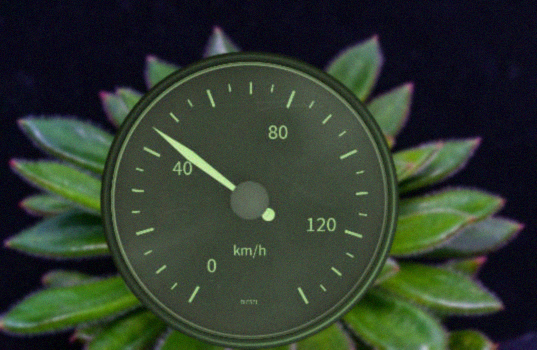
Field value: 45; km/h
